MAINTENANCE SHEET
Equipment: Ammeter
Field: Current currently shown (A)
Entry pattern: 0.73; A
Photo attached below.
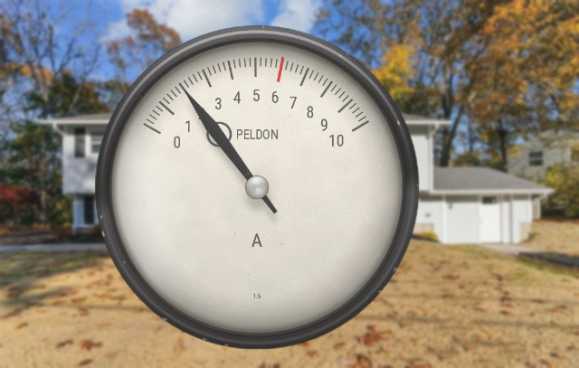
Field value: 2; A
